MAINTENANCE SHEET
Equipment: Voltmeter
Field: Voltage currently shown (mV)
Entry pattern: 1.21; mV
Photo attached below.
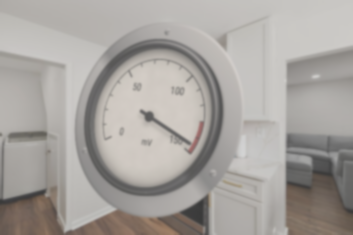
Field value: 145; mV
